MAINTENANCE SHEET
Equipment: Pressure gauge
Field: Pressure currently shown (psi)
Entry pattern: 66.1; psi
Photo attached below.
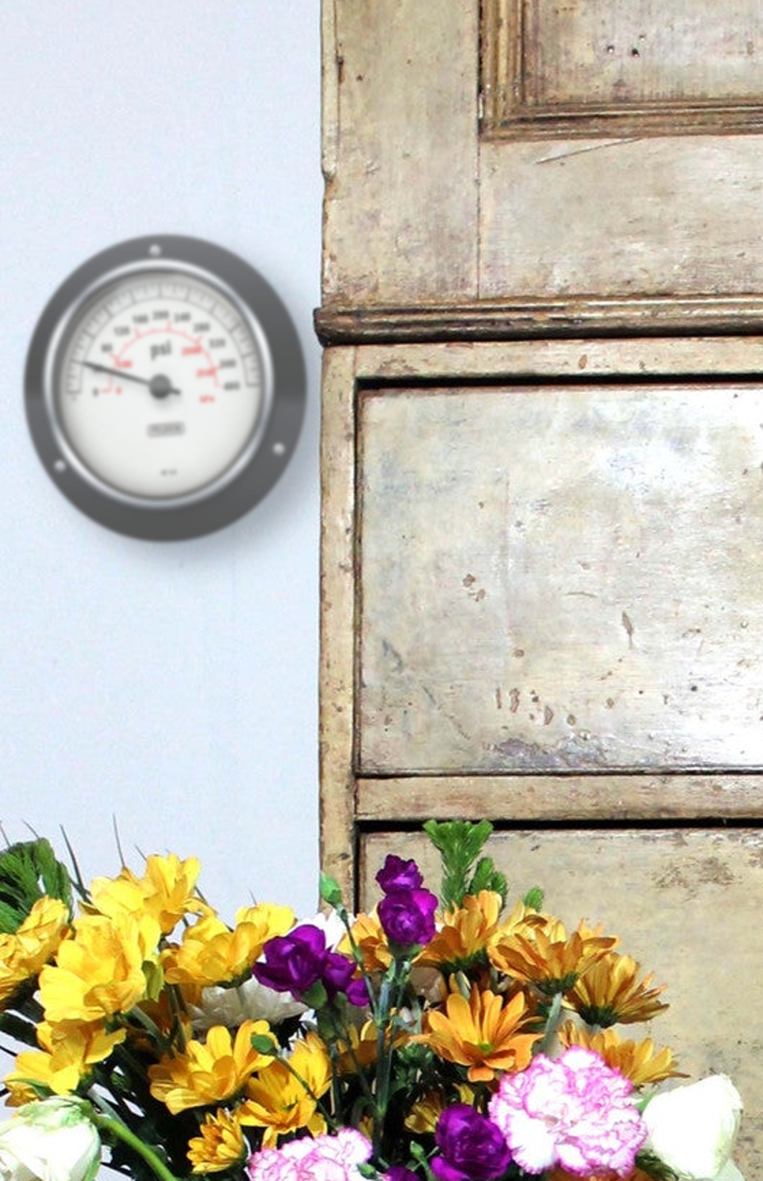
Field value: 40; psi
